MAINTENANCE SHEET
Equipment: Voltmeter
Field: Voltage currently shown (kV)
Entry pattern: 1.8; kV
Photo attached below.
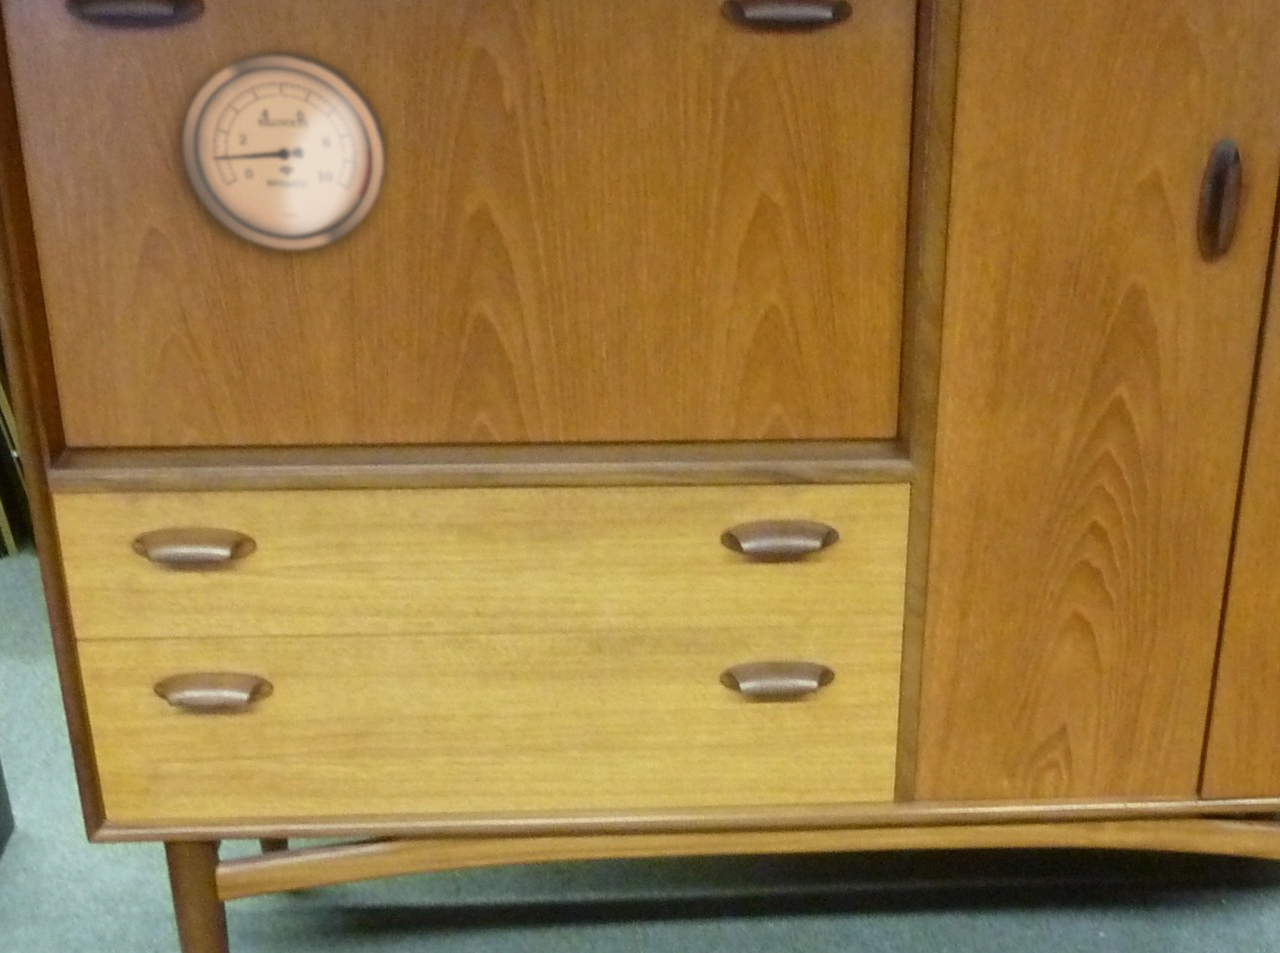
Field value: 1; kV
